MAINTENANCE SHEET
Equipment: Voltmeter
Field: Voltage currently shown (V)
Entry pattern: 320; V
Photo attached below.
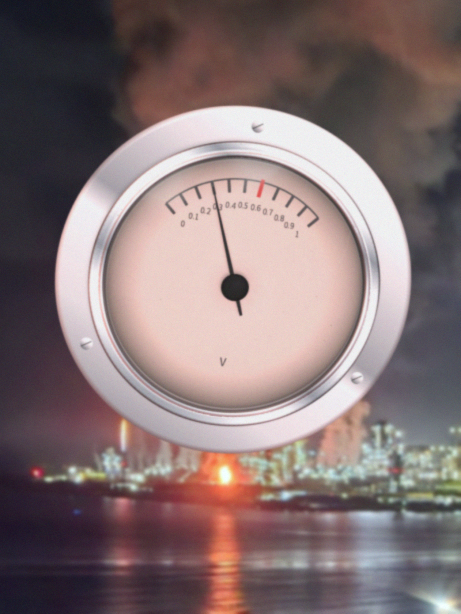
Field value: 0.3; V
